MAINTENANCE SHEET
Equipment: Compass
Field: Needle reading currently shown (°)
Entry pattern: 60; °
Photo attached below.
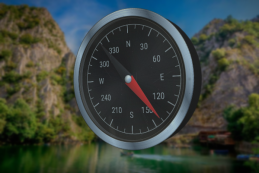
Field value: 140; °
